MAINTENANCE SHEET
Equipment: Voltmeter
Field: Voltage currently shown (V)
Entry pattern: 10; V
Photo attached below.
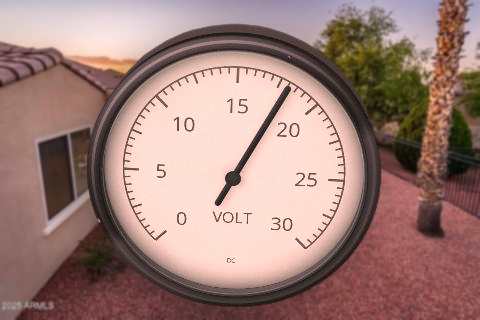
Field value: 18; V
